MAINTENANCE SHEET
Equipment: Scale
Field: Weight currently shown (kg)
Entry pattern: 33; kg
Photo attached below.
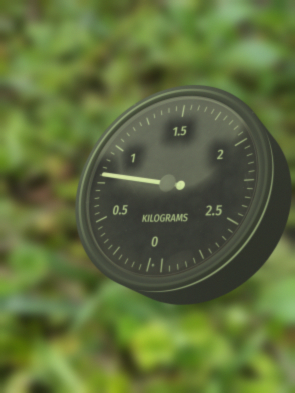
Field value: 0.8; kg
